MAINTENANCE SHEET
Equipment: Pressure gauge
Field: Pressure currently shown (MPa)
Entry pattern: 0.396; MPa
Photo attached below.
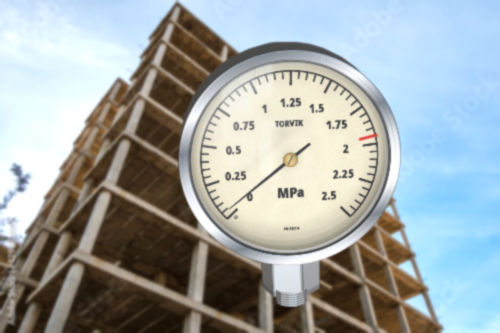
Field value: 0.05; MPa
